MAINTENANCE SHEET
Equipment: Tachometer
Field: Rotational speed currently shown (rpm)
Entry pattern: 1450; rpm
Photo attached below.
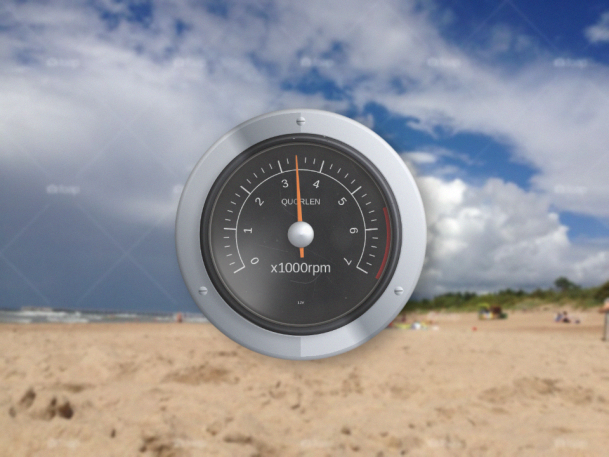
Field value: 3400; rpm
